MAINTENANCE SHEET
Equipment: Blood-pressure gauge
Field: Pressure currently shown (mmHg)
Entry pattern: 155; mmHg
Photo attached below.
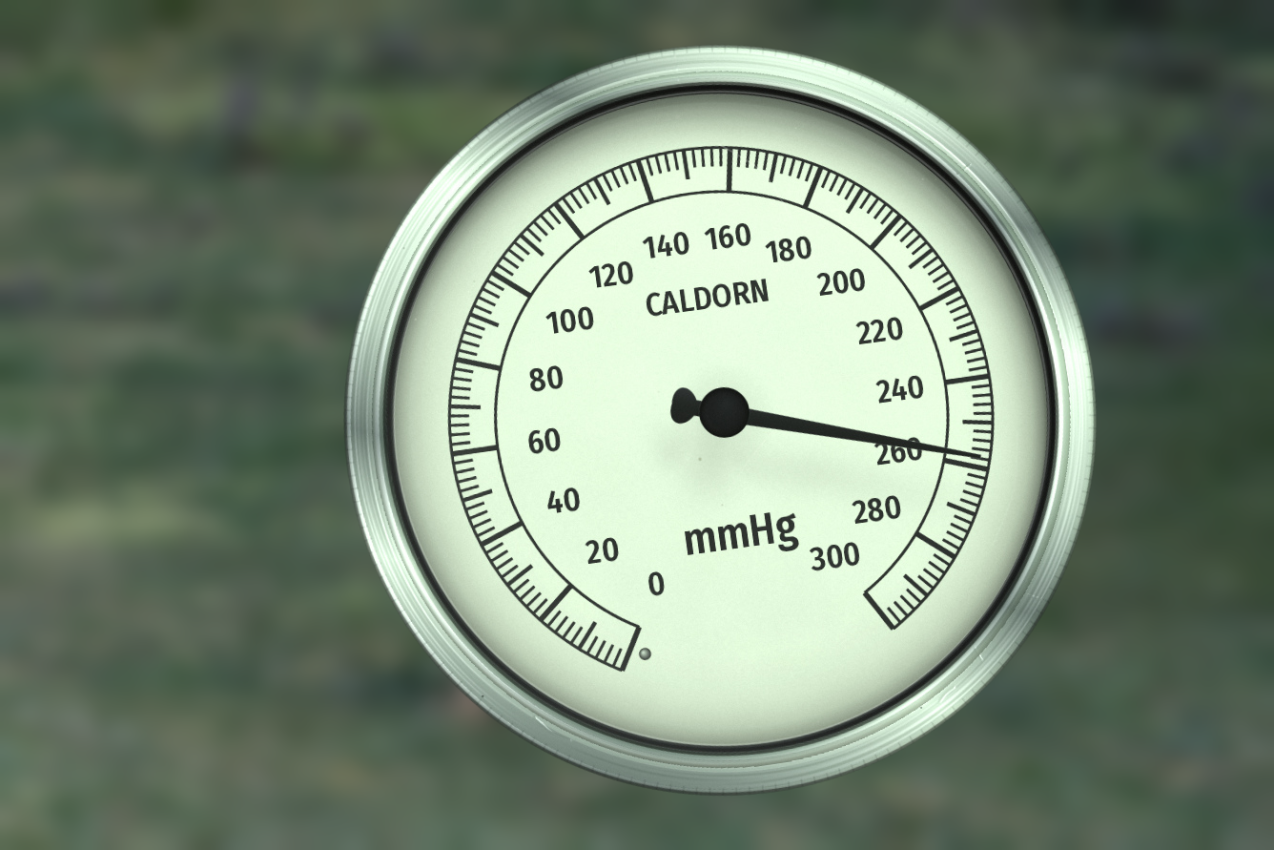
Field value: 258; mmHg
